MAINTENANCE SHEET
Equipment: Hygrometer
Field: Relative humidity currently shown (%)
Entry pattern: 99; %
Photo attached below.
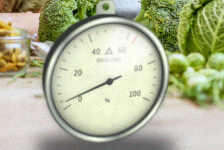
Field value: 4; %
